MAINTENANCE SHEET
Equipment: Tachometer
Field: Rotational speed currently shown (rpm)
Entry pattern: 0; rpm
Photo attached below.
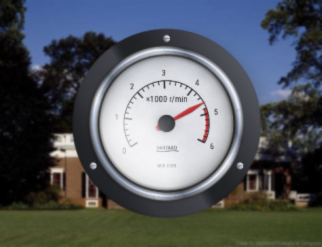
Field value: 4600; rpm
